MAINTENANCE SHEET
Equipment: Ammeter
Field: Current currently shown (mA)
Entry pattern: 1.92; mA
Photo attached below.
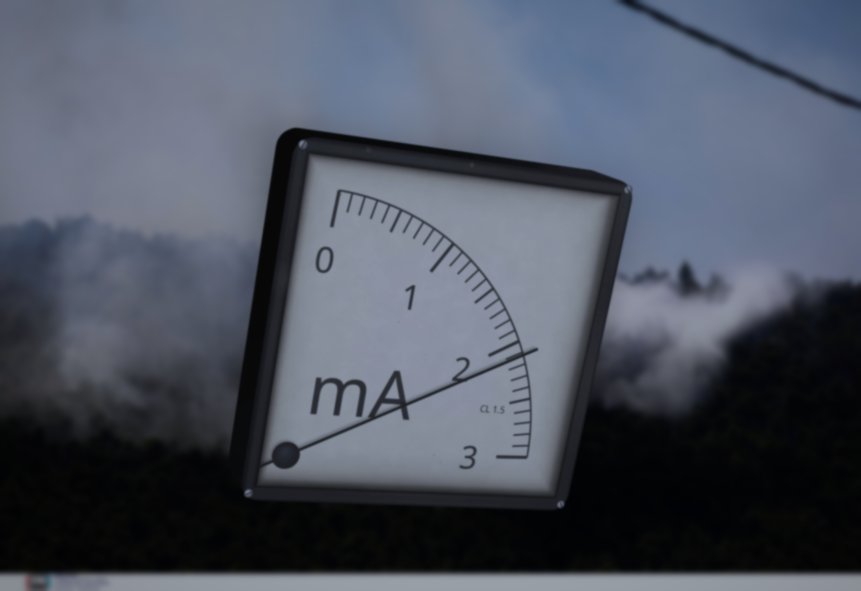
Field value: 2.1; mA
